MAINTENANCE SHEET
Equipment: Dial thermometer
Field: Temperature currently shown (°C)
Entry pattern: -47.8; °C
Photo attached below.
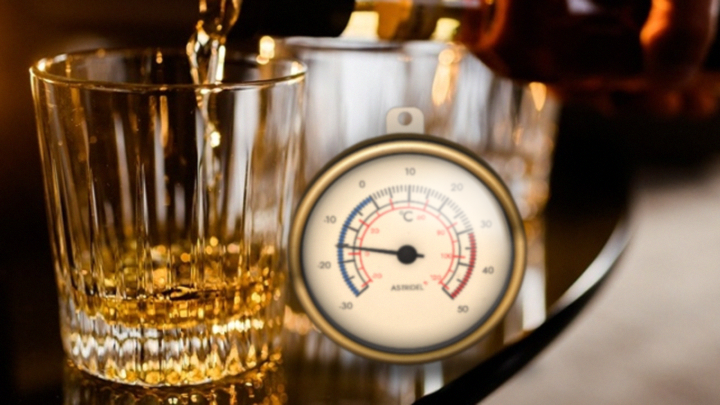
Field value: -15; °C
